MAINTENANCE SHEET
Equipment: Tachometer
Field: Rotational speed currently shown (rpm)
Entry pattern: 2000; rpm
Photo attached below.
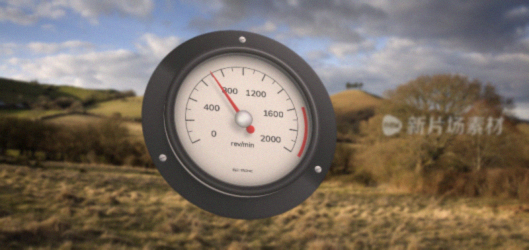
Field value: 700; rpm
